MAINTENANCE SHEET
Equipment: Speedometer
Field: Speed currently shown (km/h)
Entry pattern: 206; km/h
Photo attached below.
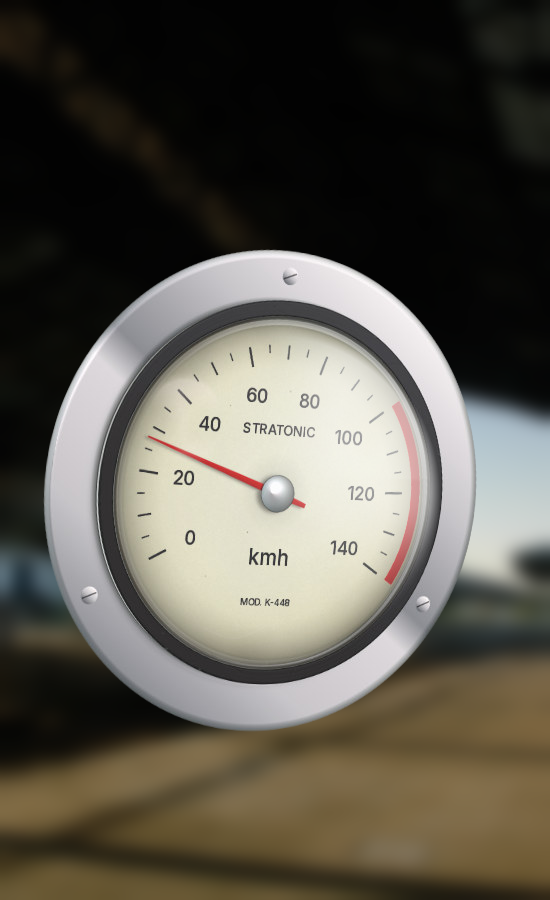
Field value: 27.5; km/h
